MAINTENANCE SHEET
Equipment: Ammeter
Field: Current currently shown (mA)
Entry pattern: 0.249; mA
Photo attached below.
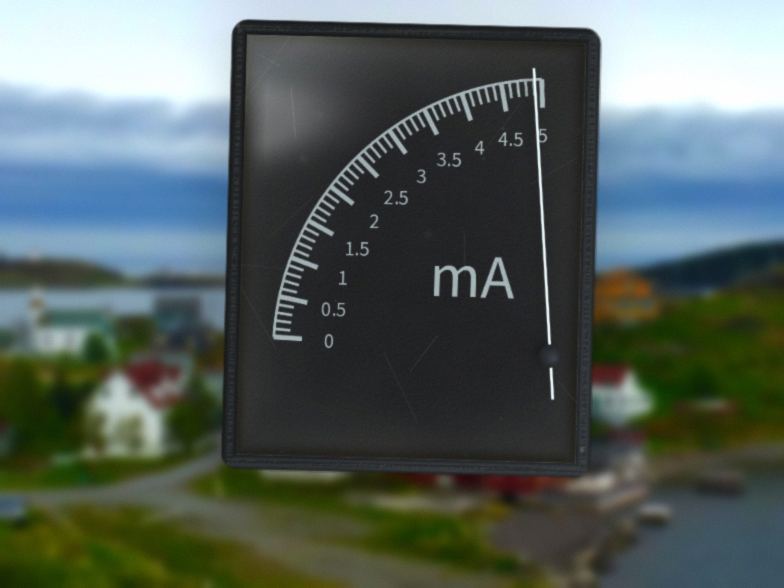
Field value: 4.9; mA
